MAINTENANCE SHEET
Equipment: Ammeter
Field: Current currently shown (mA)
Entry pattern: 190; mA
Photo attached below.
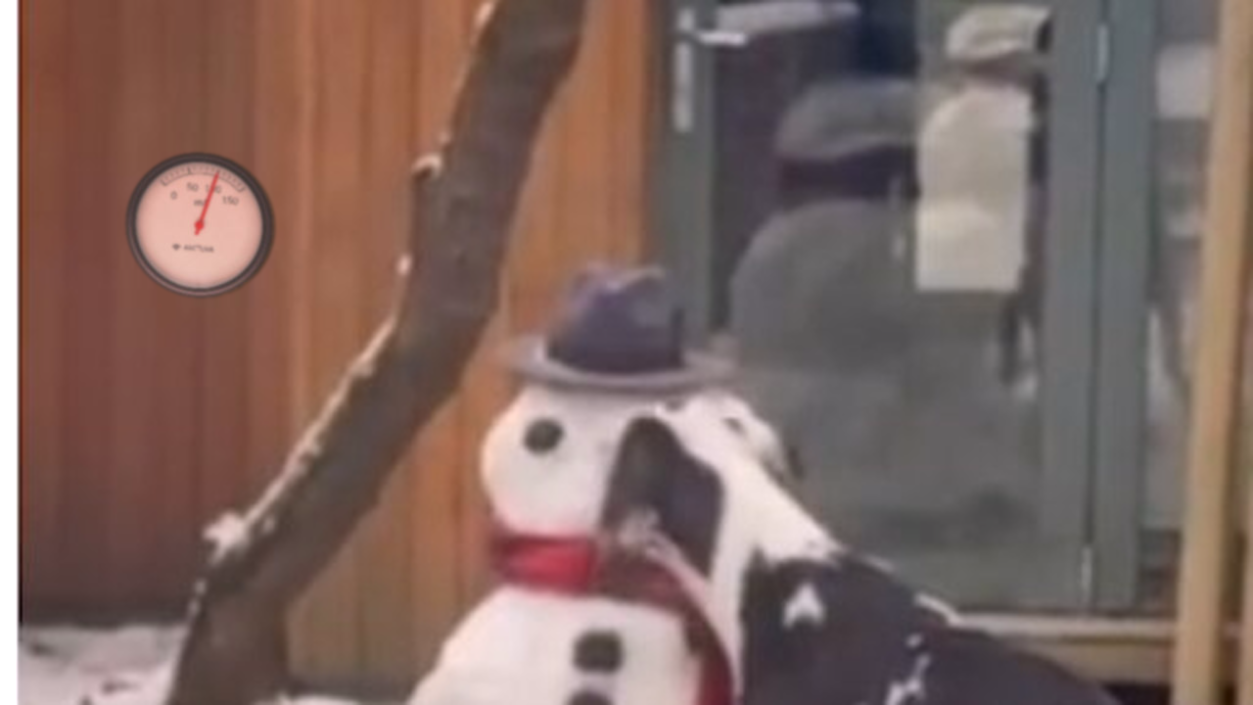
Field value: 100; mA
